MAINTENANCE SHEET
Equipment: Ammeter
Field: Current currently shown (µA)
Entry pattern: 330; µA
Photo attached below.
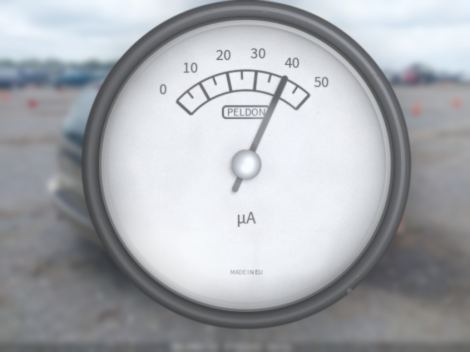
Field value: 40; µA
